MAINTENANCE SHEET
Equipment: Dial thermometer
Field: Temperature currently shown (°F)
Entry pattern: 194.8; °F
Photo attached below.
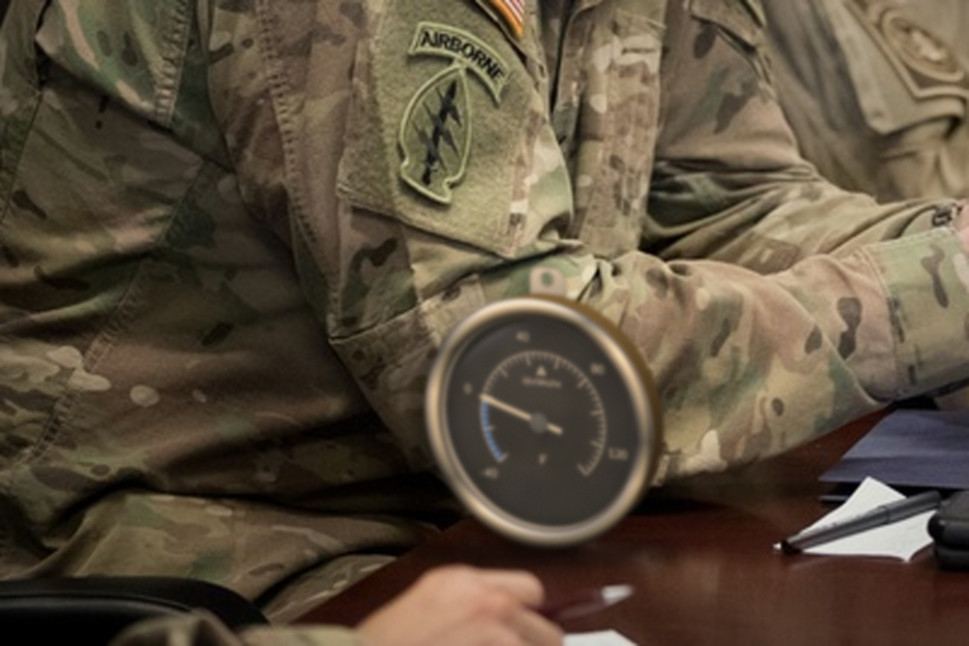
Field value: 0; °F
